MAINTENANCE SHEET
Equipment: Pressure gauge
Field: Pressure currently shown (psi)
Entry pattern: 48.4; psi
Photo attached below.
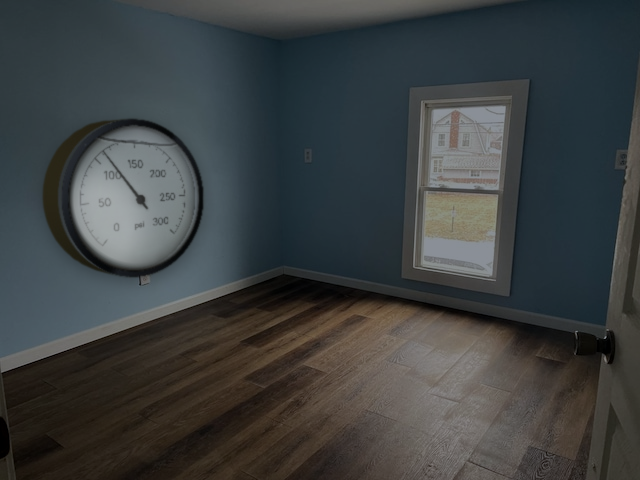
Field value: 110; psi
